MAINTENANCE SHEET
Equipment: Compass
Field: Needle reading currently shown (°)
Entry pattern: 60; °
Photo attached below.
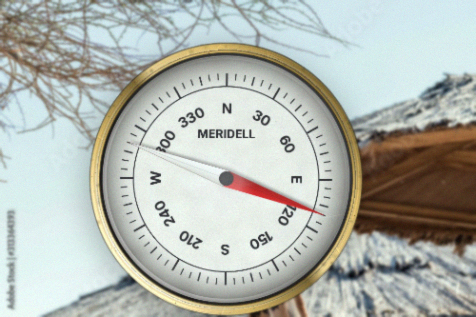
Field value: 110; °
